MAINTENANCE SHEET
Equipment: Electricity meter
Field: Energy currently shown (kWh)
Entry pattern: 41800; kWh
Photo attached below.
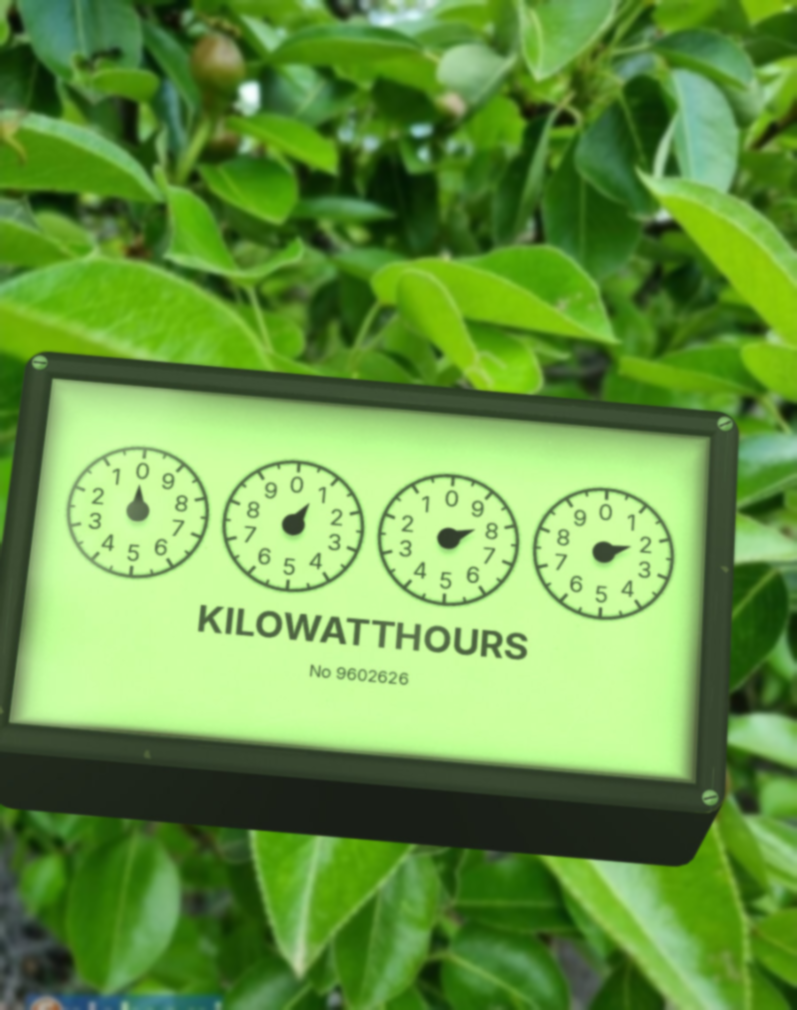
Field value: 82; kWh
